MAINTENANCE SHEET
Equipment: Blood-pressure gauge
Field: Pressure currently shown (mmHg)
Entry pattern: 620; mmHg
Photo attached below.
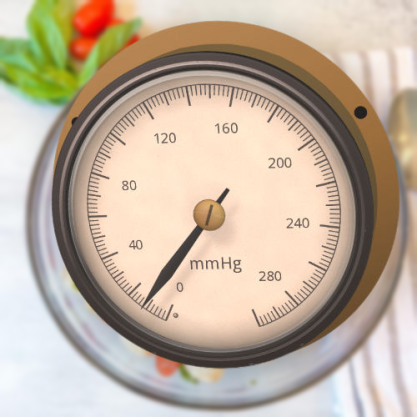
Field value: 12; mmHg
